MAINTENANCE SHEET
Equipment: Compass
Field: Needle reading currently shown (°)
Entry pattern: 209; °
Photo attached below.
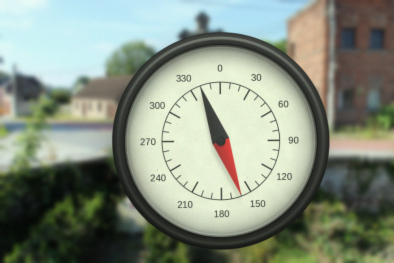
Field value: 160; °
